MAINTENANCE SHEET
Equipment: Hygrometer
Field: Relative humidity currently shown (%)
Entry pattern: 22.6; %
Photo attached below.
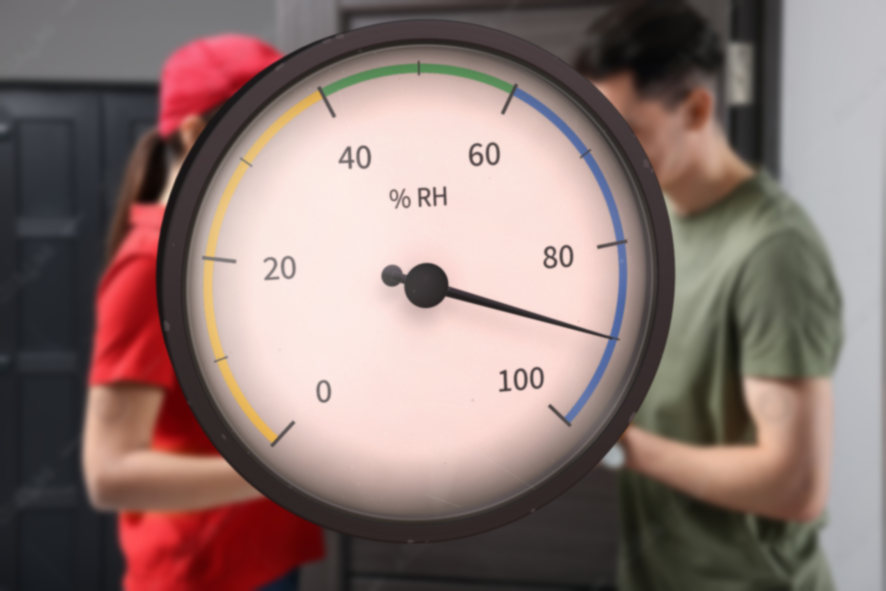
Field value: 90; %
